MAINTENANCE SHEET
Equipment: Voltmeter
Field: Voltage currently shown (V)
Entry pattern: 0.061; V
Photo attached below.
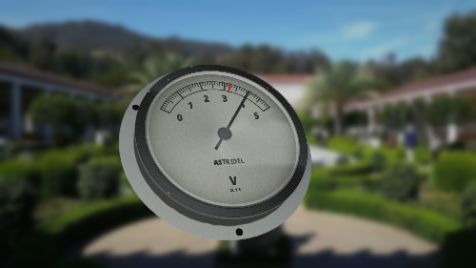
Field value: 4; V
